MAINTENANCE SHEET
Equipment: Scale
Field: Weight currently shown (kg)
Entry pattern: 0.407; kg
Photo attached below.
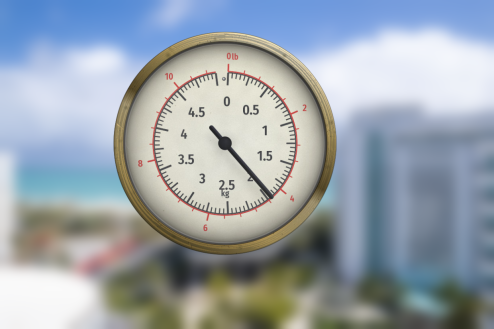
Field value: 1.95; kg
